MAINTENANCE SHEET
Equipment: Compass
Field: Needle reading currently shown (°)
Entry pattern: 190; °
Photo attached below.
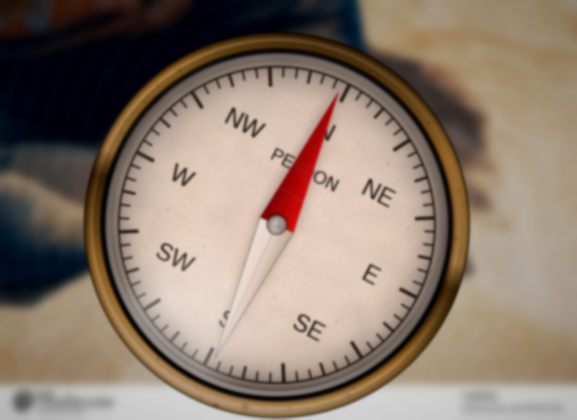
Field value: 357.5; °
